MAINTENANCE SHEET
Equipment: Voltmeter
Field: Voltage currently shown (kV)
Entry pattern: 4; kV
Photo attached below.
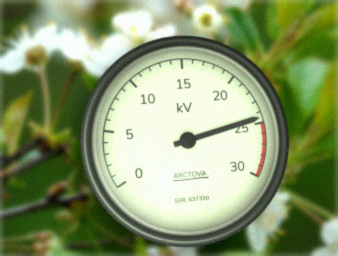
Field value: 24.5; kV
